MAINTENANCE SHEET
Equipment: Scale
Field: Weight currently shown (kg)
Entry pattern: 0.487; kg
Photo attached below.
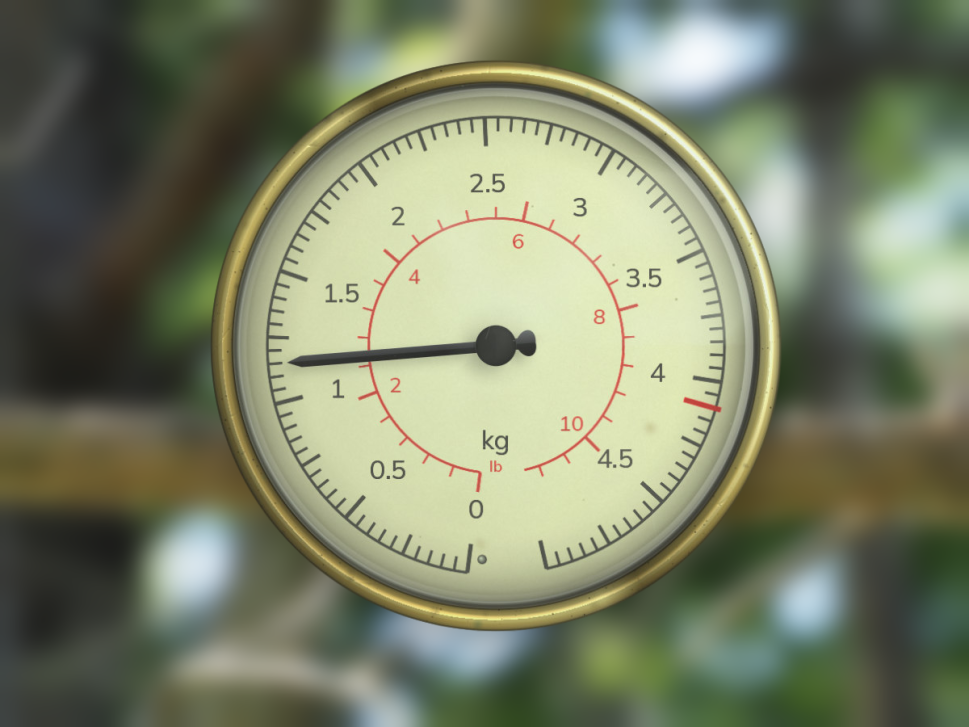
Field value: 1.15; kg
